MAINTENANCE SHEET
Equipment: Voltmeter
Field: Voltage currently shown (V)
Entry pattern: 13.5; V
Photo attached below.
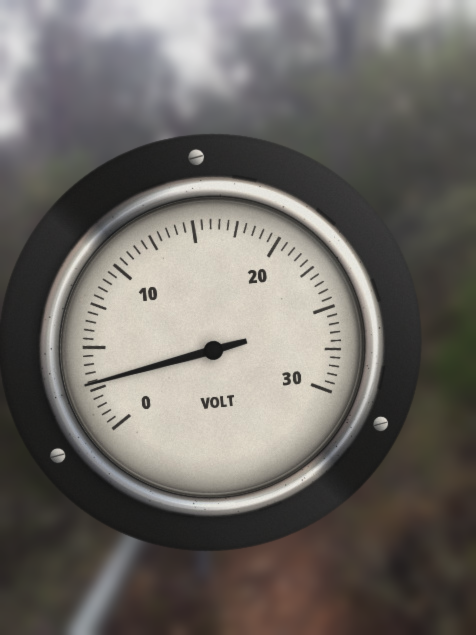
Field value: 3; V
